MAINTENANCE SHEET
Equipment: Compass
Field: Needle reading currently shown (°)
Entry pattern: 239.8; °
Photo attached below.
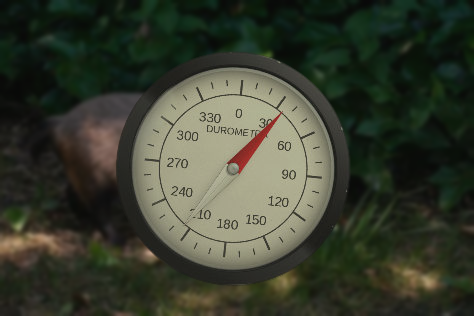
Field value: 35; °
